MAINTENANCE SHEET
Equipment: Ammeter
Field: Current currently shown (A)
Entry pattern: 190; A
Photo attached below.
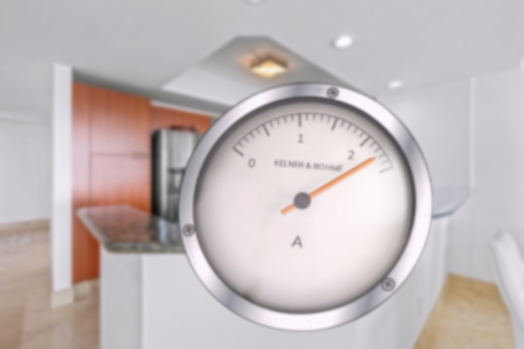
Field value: 2.3; A
